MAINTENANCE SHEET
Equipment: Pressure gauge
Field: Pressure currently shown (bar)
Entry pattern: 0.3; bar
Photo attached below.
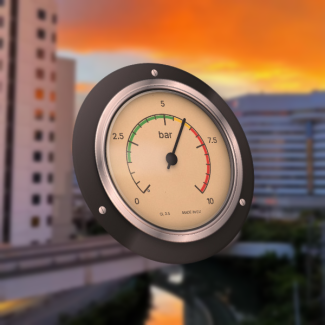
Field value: 6; bar
